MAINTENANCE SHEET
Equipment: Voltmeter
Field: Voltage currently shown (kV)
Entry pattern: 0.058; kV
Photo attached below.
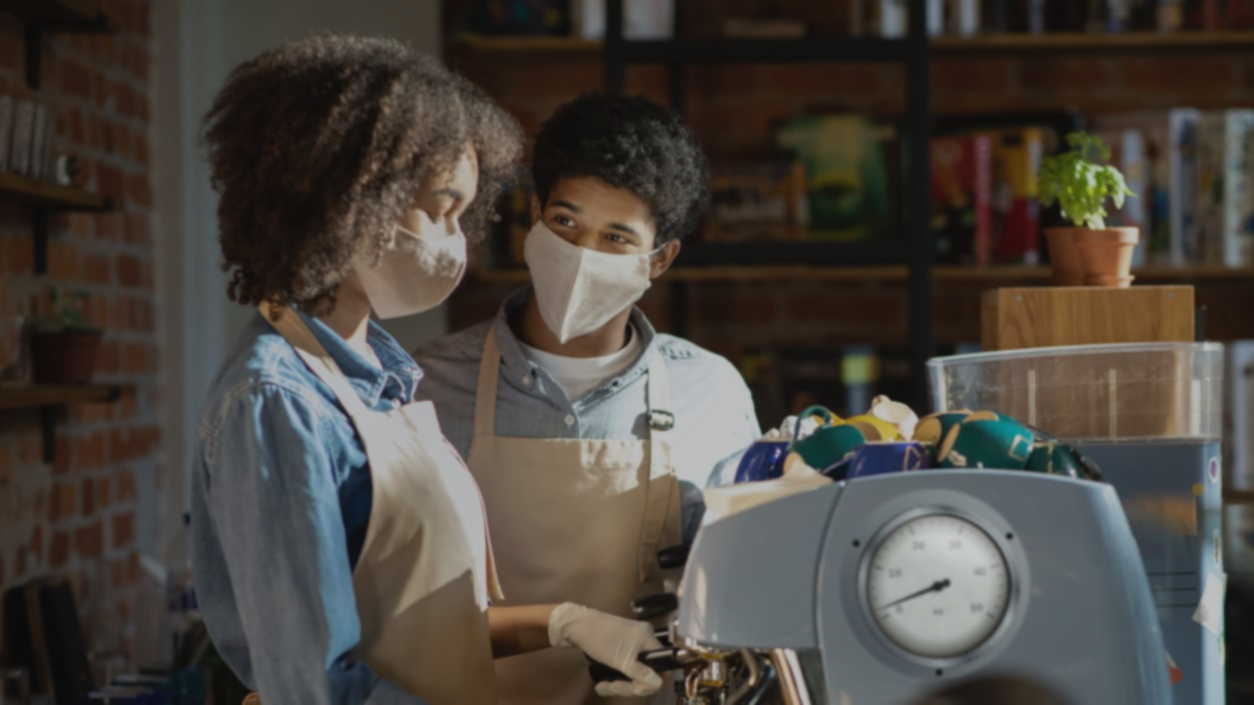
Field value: 2; kV
